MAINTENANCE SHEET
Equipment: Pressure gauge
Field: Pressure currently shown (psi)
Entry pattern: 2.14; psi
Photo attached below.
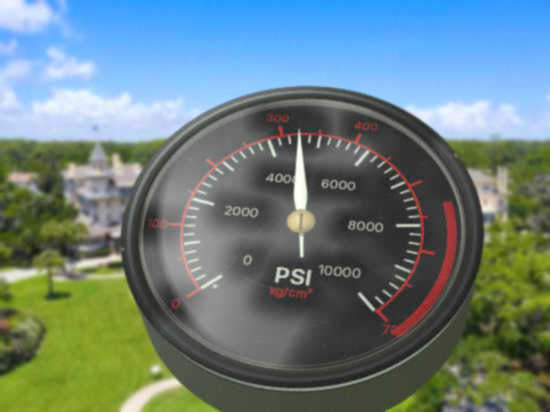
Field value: 4600; psi
